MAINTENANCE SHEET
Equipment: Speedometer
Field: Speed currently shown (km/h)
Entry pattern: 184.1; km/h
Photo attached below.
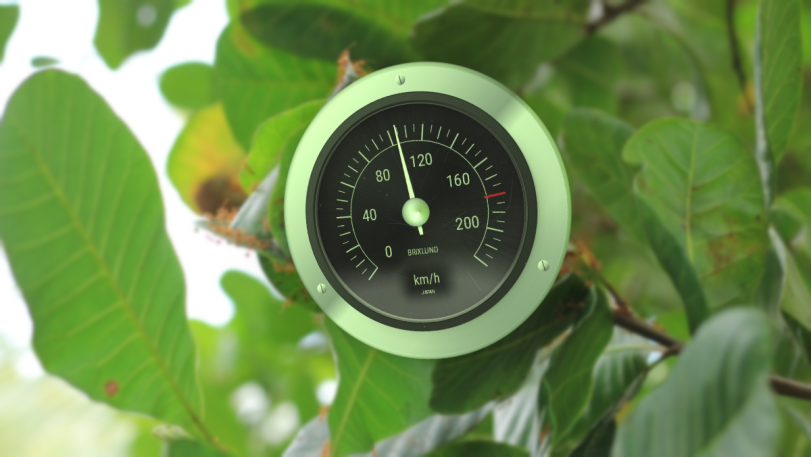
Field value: 105; km/h
